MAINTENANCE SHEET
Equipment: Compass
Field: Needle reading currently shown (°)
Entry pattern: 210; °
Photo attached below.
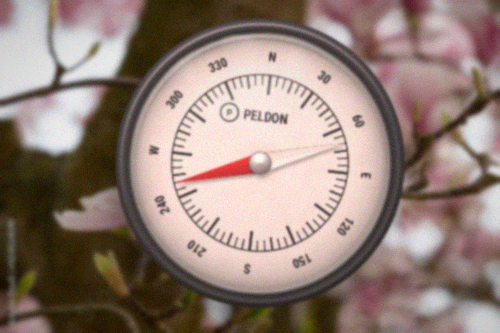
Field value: 250; °
